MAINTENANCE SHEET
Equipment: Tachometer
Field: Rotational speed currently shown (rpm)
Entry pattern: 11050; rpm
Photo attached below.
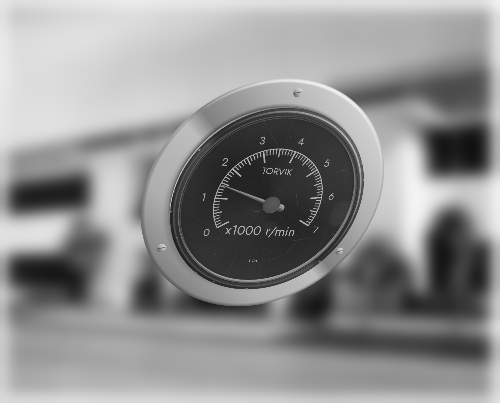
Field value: 1500; rpm
